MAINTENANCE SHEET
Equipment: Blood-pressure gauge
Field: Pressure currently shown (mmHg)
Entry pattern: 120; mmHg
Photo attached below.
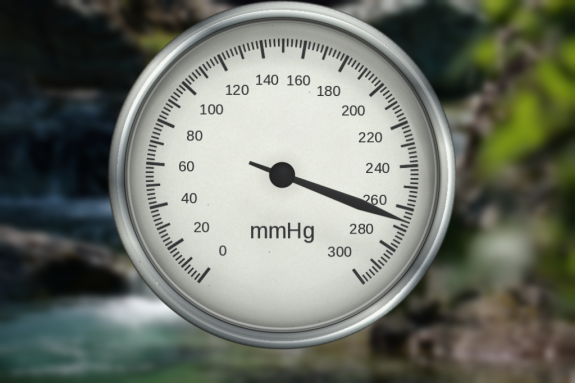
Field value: 266; mmHg
